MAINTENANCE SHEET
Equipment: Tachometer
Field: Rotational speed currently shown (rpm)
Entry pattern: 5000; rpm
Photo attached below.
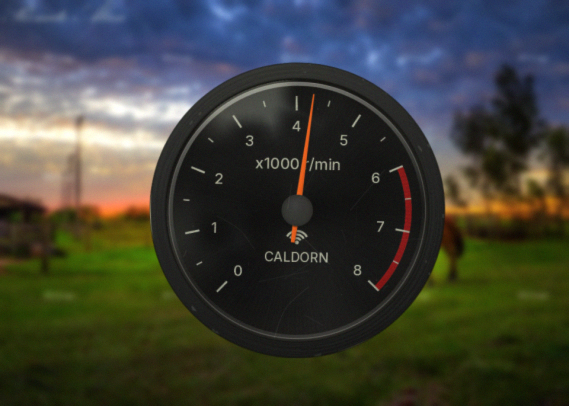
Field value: 4250; rpm
